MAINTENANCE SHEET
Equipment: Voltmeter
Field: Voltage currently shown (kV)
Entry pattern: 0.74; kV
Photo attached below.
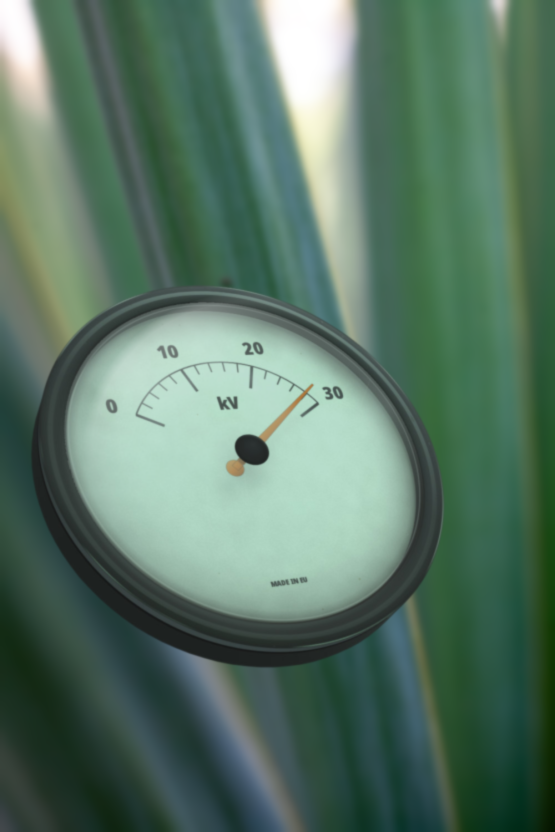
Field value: 28; kV
